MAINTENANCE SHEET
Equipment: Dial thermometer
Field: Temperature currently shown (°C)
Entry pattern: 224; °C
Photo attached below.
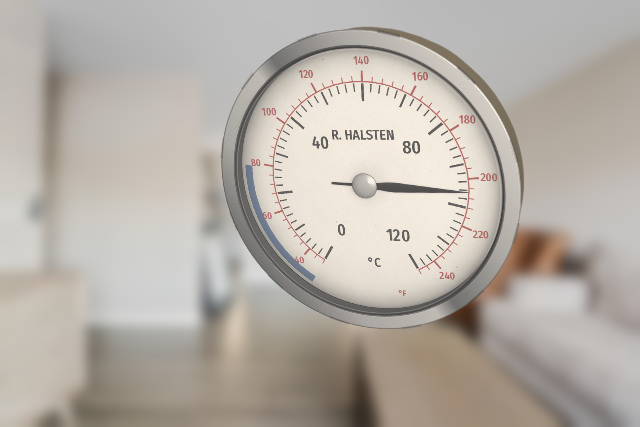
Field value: 96; °C
